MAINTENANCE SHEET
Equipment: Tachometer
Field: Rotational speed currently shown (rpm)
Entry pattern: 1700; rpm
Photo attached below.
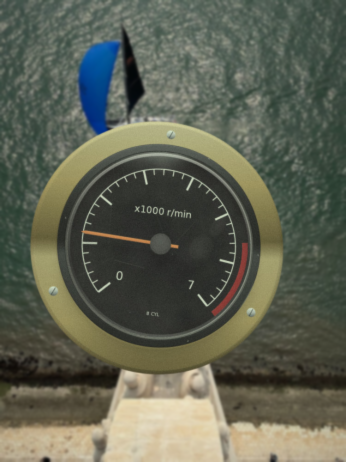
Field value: 1200; rpm
